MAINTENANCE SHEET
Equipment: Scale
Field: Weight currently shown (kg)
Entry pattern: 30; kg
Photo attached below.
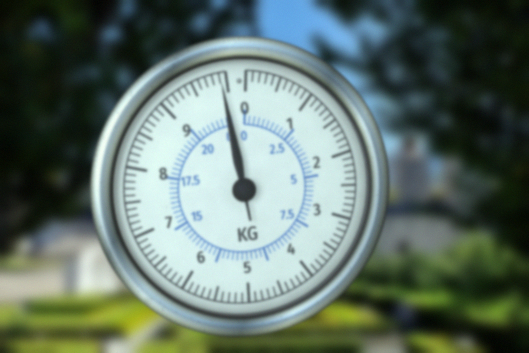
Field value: 9.9; kg
